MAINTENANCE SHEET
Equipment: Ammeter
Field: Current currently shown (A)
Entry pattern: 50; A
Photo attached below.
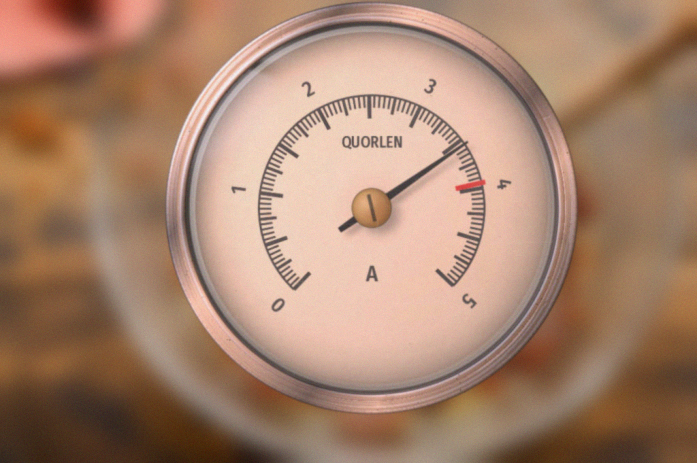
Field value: 3.55; A
